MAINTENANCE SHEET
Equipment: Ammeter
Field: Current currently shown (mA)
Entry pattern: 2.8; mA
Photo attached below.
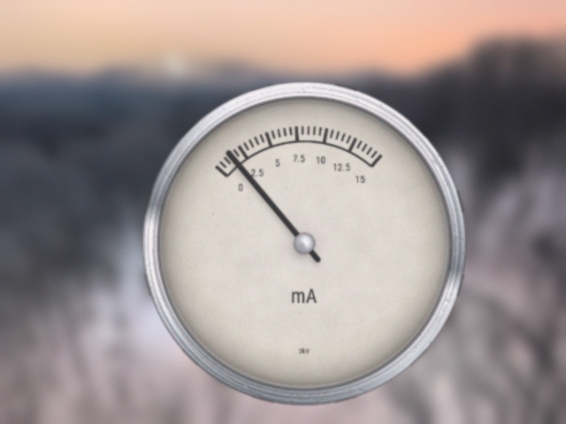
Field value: 1.5; mA
